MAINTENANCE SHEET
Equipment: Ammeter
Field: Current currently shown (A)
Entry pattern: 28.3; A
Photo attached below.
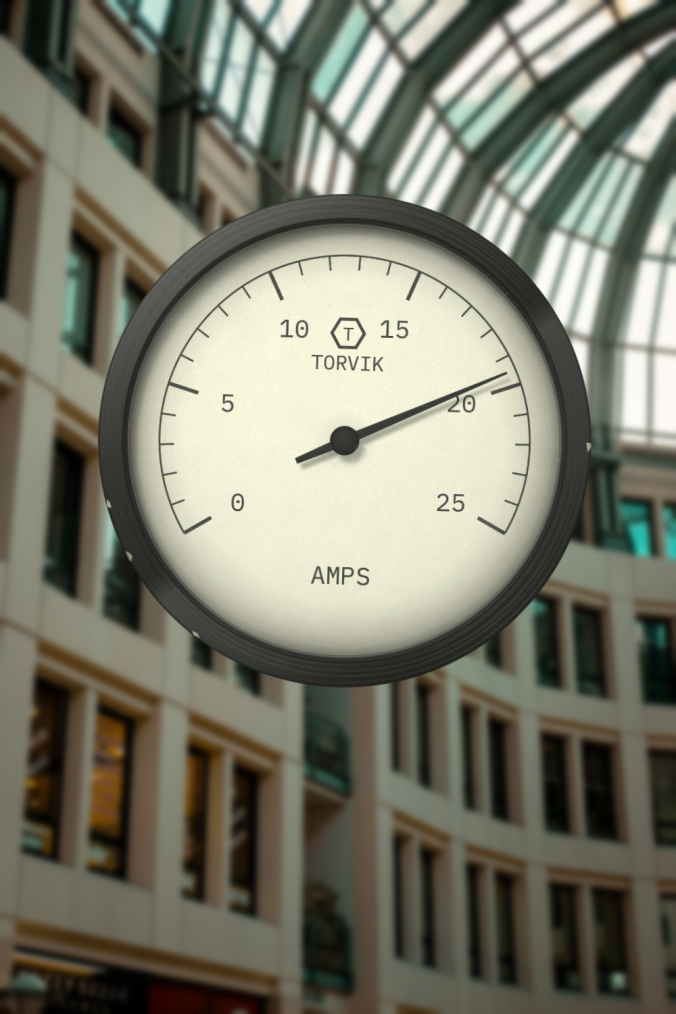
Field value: 19.5; A
